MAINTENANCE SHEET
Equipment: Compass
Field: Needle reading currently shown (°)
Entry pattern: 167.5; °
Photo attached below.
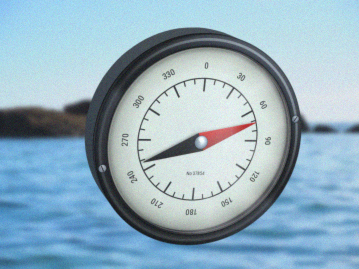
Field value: 70; °
